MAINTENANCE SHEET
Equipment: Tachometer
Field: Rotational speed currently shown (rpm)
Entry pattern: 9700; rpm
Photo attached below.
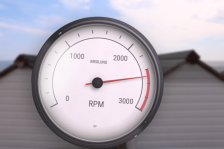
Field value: 2500; rpm
